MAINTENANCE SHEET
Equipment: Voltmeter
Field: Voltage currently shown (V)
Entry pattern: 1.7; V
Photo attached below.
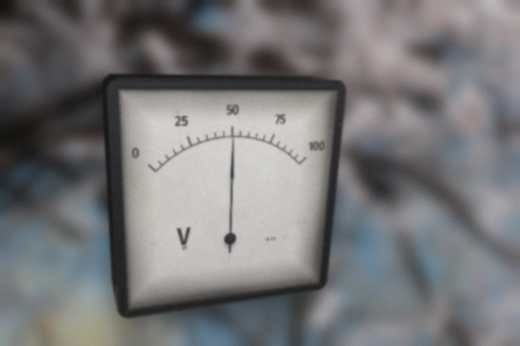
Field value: 50; V
